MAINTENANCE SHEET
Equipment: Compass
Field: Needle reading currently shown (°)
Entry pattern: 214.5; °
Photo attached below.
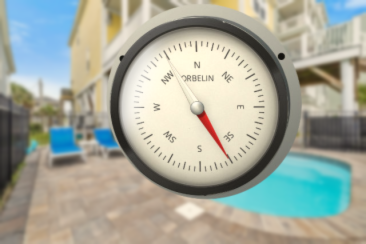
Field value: 150; °
